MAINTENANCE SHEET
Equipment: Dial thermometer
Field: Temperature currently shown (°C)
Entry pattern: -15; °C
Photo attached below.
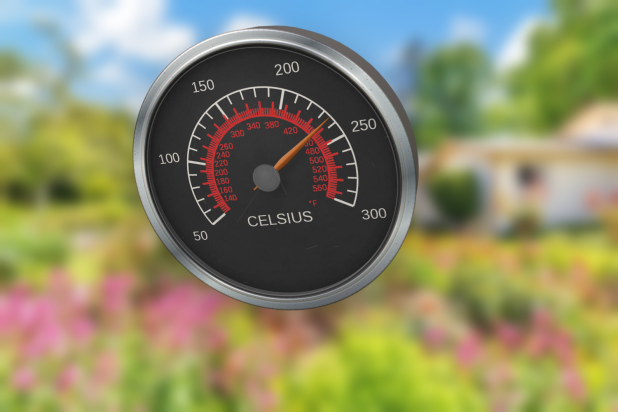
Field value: 235; °C
